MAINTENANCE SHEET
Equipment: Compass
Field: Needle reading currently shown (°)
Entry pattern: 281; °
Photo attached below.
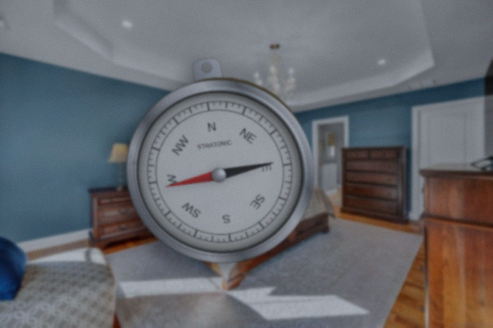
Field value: 265; °
